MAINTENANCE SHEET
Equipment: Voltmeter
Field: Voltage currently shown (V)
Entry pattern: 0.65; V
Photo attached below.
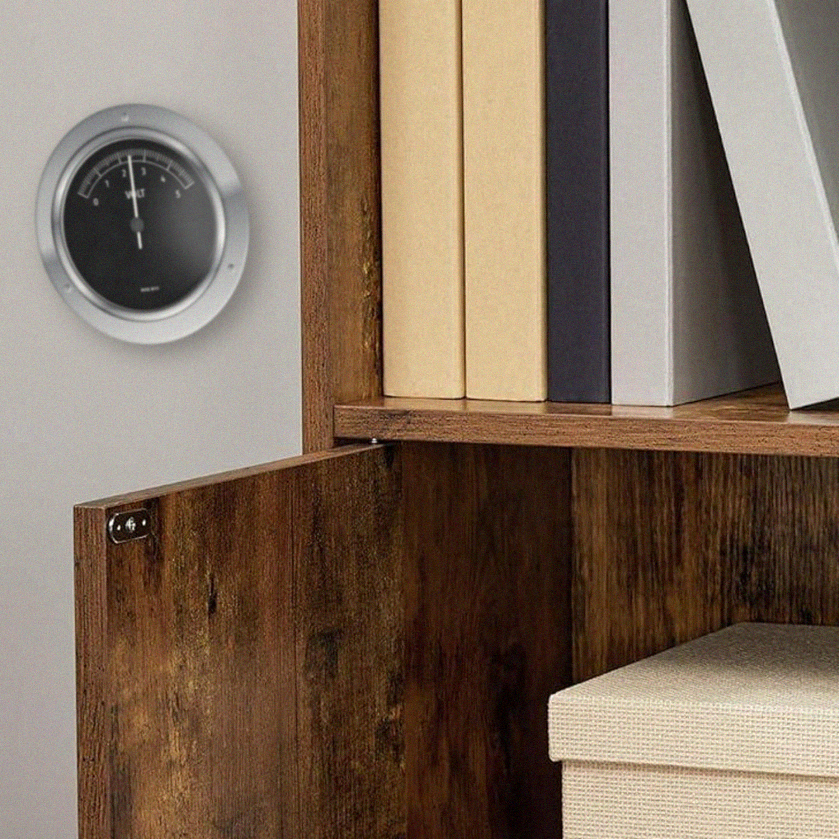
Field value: 2.5; V
